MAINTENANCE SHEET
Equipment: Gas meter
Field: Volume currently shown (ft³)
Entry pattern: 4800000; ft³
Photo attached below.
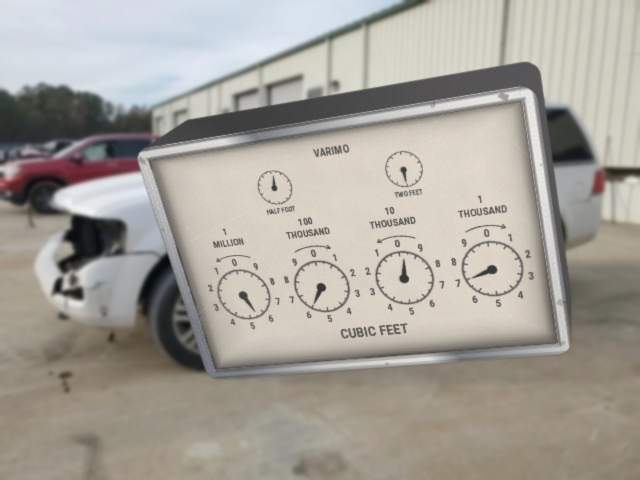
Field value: 559700; ft³
